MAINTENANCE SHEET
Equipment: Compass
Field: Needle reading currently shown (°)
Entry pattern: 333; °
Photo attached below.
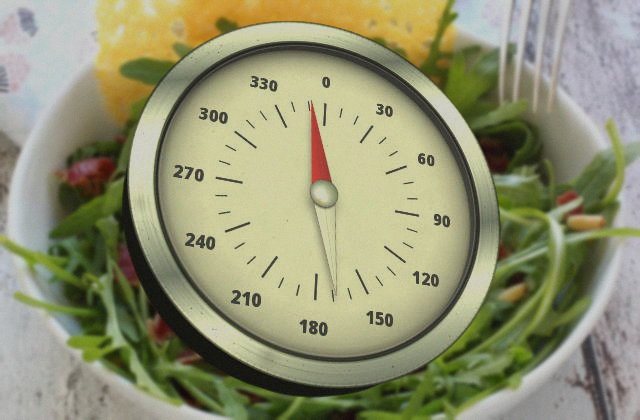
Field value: 350; °
